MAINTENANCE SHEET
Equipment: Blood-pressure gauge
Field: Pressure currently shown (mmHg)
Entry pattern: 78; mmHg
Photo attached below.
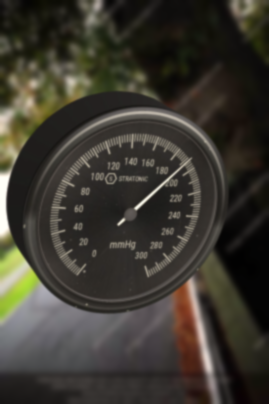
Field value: 190; mmHg
